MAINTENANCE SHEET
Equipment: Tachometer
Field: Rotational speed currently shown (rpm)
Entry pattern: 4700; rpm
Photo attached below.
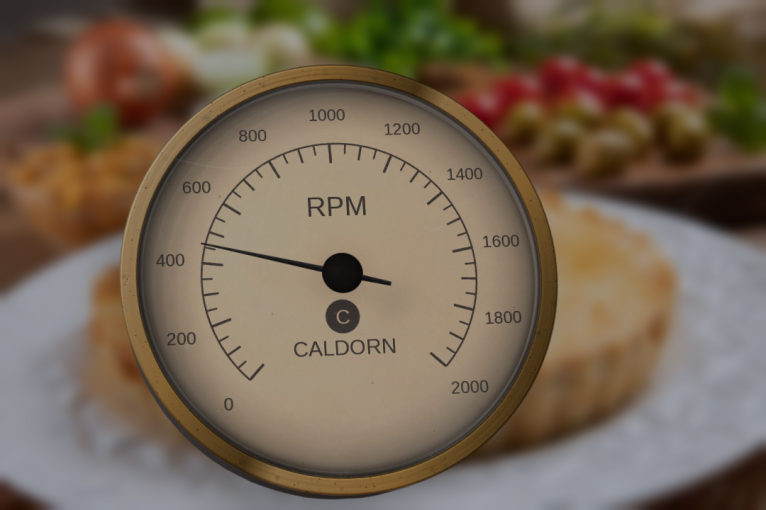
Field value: 450; rpm
